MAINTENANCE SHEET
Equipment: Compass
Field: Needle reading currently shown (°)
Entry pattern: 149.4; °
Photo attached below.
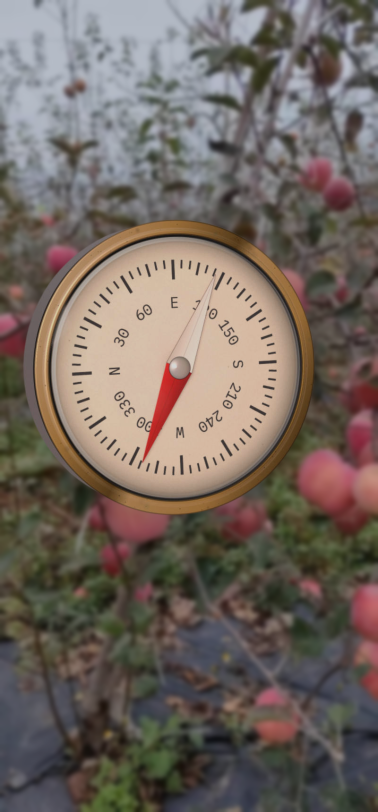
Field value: 295; °
